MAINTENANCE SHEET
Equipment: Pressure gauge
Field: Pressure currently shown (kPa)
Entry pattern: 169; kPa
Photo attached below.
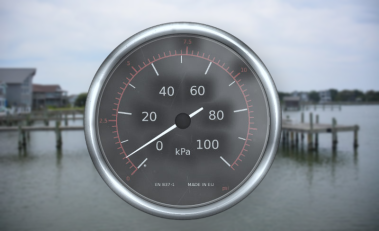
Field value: 5; kPa
